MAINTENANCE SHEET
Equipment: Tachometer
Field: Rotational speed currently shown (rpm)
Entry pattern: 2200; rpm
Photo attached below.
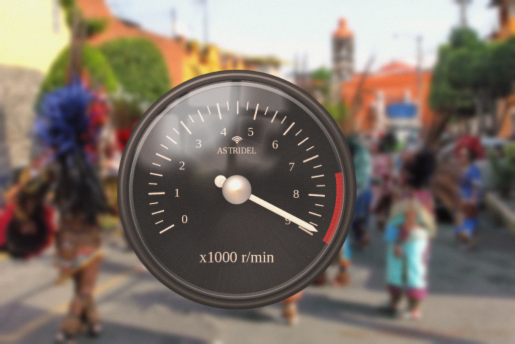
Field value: 8875; rpm
